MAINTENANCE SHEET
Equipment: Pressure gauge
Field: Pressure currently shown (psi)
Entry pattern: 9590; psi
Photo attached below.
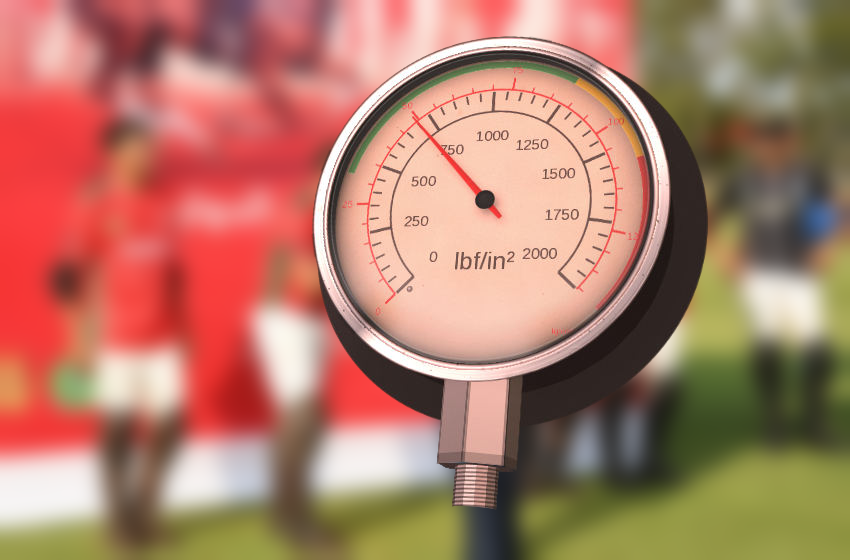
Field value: 700; psi
